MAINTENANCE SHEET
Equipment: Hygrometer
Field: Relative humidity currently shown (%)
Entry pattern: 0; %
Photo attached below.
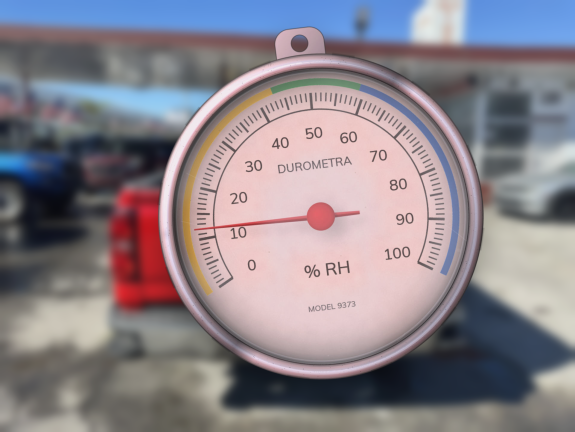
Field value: 12; %
